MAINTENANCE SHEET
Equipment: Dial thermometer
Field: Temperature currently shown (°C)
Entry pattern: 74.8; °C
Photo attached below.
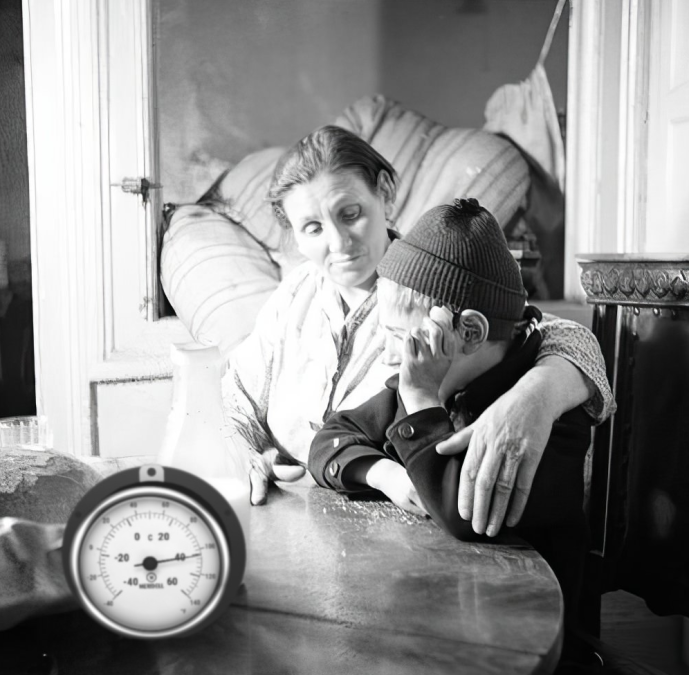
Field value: 40; °C
